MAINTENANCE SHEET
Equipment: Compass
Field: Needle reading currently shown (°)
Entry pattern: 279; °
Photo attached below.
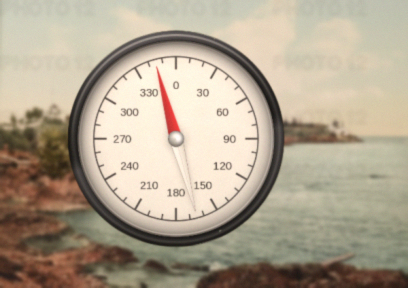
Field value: 345; °
